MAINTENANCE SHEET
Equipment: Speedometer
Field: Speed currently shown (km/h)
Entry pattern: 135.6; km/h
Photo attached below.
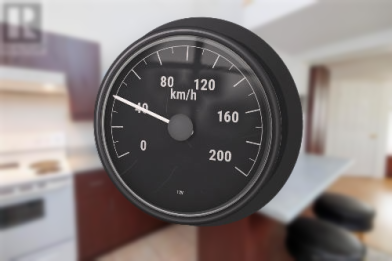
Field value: 40; km/h
